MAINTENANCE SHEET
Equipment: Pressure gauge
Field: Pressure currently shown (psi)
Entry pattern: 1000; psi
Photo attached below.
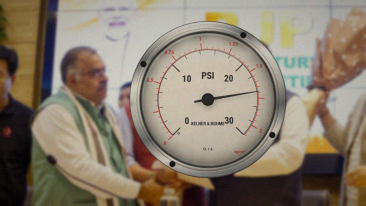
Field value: 24; psi
